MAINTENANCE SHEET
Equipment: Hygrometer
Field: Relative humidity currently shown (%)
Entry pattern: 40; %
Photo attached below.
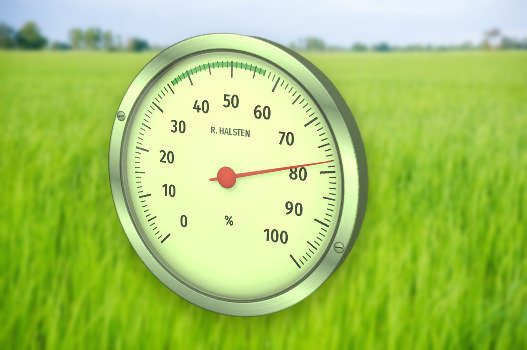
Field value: 78; %
